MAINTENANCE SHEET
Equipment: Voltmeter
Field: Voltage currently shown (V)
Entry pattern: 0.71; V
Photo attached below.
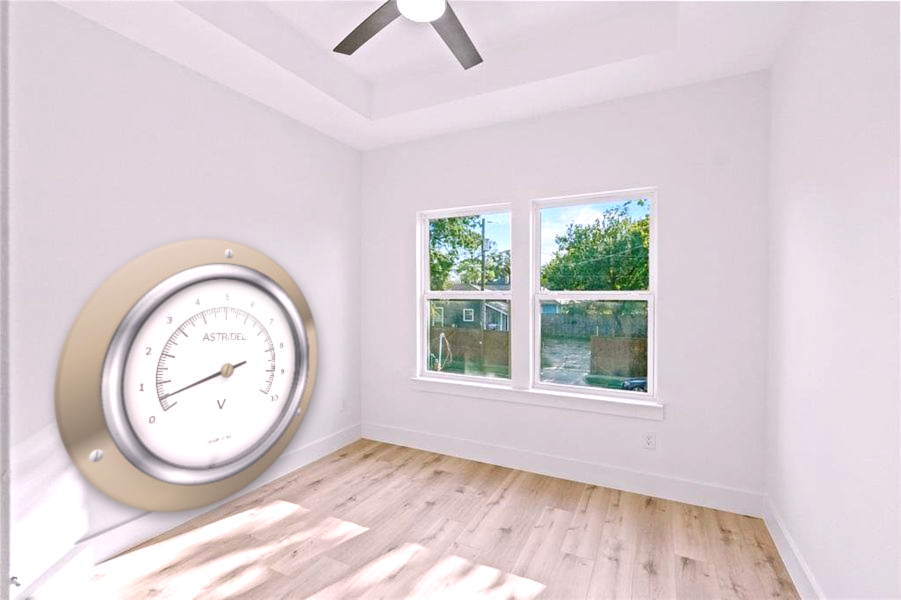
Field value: 0.5; V
